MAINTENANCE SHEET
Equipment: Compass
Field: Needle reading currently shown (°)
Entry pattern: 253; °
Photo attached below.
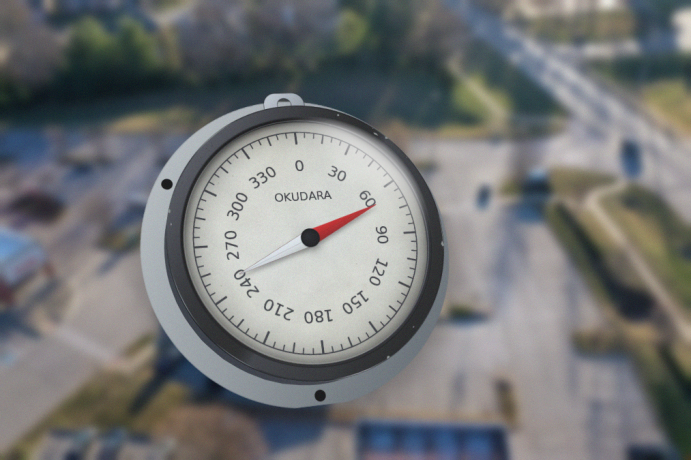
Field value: 67.5; °
